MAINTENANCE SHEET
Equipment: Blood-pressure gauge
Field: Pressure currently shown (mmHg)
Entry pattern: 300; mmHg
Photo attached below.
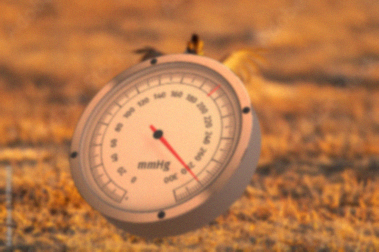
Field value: 280; mmHg
